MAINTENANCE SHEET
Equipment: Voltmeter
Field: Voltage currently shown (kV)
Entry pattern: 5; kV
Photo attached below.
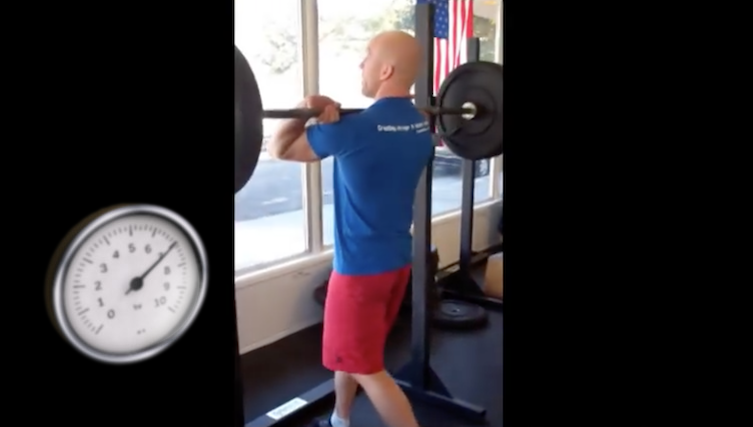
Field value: 7; kV
